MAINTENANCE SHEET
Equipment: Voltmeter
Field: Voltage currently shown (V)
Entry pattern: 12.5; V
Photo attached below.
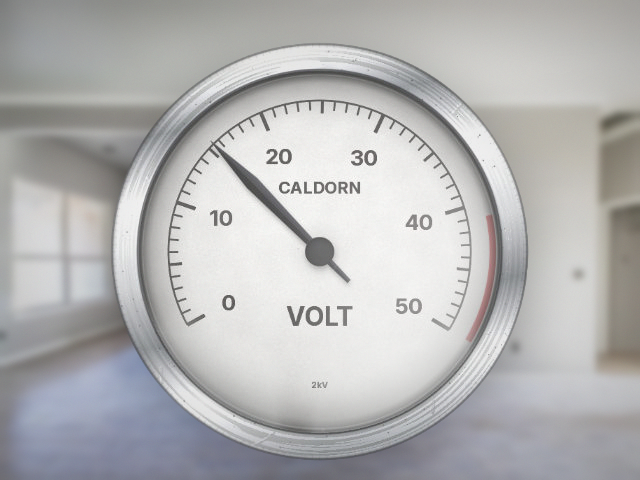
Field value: 15.5; V
